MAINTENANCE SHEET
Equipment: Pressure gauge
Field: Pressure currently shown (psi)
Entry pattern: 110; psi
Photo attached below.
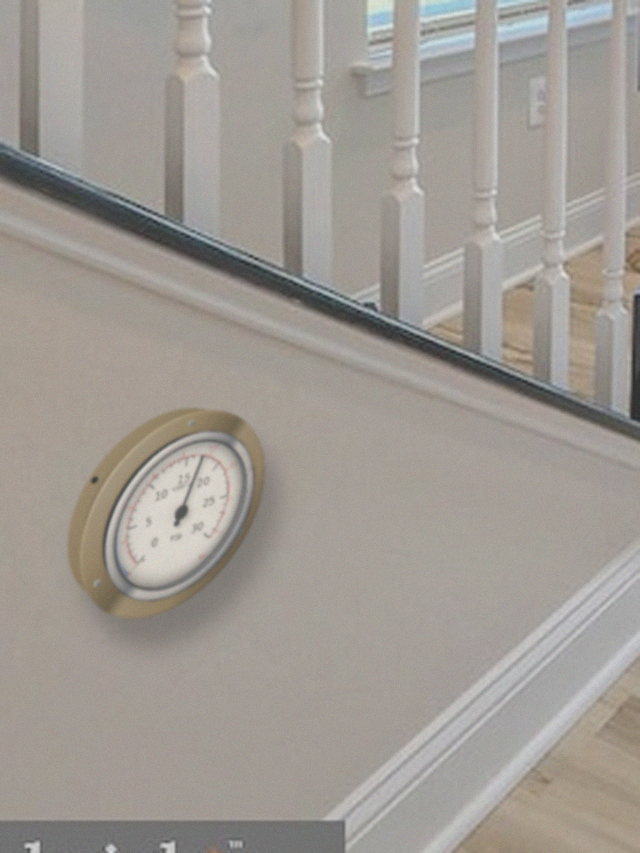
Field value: 17; psi
